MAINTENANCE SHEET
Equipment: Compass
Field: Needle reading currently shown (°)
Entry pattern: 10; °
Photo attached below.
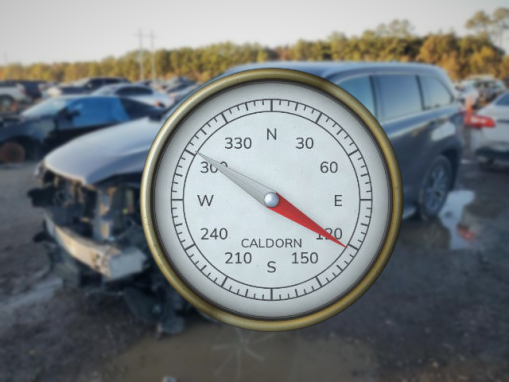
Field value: 122.5; °
